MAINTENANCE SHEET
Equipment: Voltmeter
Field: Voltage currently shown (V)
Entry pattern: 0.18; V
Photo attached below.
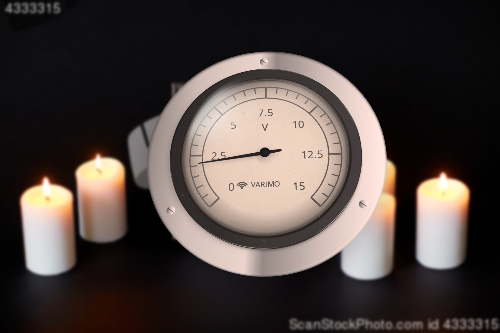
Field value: 2; V
